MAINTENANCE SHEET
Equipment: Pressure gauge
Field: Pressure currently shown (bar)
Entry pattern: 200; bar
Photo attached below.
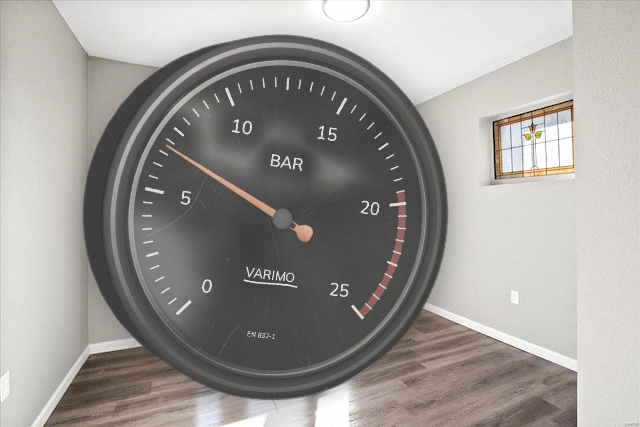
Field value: 6.75; bar
